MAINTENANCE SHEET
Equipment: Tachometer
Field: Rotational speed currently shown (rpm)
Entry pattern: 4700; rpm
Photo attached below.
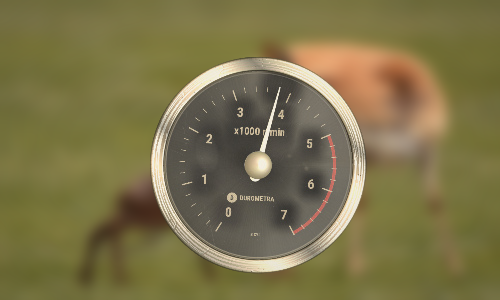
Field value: 3800; rpm
